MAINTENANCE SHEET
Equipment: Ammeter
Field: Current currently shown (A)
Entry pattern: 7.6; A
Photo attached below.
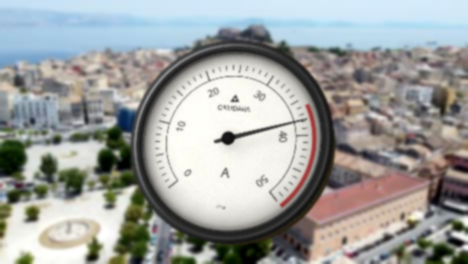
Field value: 38; A
